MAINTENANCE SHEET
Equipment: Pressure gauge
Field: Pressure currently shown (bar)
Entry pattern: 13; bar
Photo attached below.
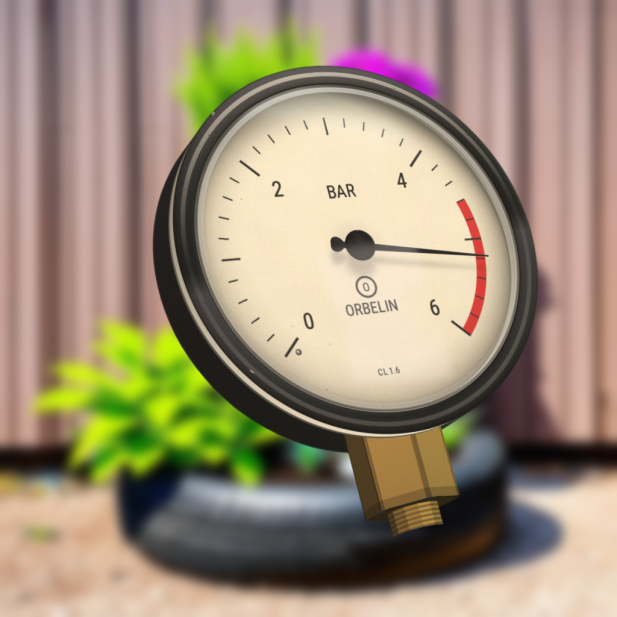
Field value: 5.2; bar
